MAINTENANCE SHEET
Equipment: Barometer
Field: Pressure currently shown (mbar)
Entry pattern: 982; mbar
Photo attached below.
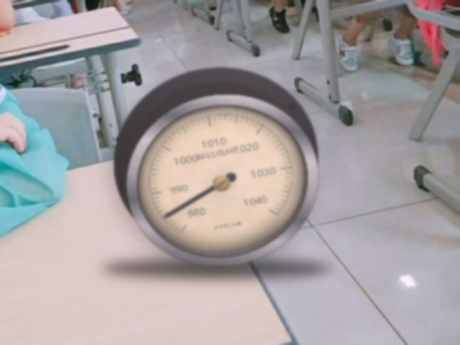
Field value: 985; mbar
